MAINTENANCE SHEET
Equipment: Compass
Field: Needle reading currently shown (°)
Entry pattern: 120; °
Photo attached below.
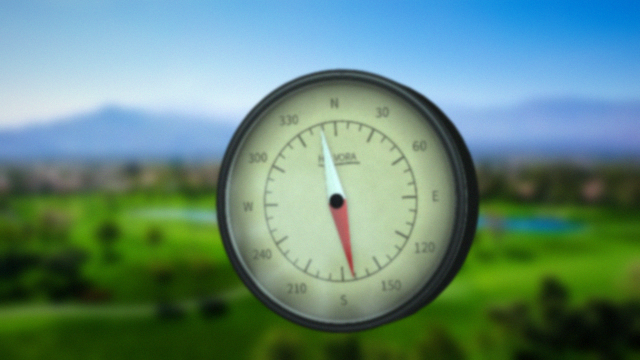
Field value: 170; °
